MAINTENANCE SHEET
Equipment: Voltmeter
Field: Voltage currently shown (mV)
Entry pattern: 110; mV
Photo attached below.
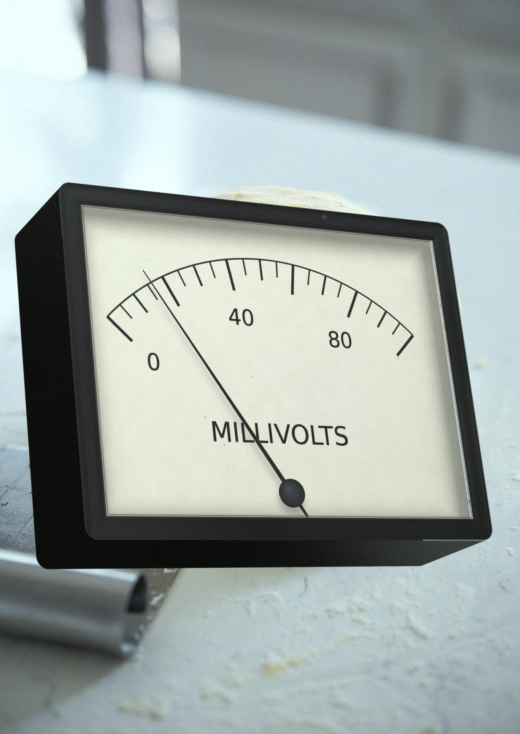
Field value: 15; mV
